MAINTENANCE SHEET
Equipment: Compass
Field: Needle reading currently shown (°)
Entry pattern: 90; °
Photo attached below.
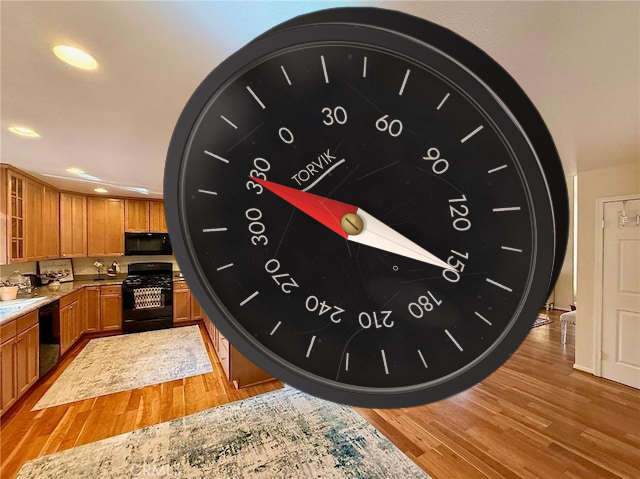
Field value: 330; °
